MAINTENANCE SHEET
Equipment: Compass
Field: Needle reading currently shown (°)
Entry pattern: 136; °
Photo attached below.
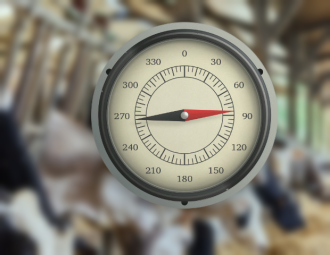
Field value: 85; °
